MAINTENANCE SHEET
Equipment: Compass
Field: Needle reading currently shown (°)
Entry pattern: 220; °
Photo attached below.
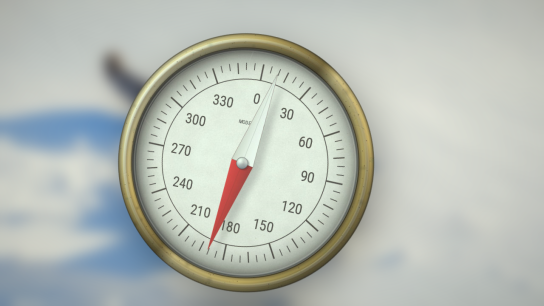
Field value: 190; °
